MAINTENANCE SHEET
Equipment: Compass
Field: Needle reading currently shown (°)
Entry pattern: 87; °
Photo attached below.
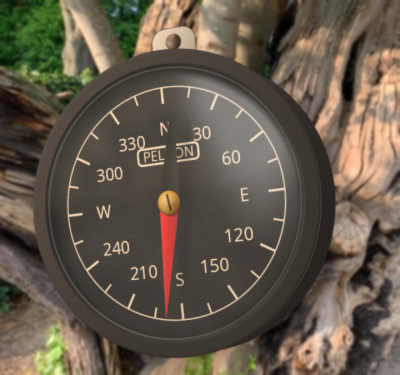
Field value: 187.5; °
